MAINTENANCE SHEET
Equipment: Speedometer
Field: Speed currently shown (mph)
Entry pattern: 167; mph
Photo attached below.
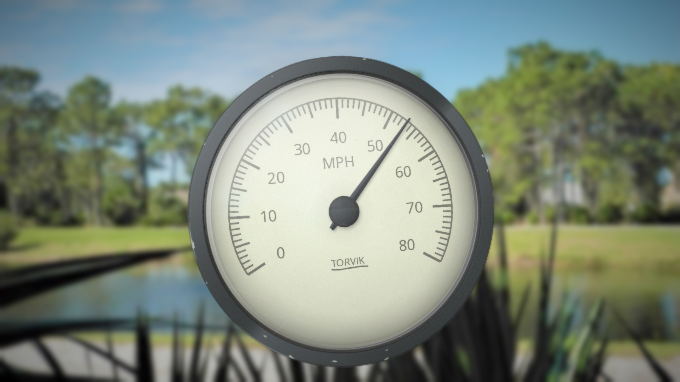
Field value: 53; mph
